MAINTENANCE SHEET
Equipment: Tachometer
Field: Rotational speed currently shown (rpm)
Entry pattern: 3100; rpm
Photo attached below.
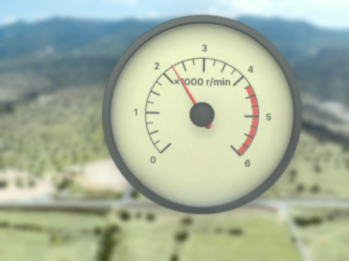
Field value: 2250; rpm
